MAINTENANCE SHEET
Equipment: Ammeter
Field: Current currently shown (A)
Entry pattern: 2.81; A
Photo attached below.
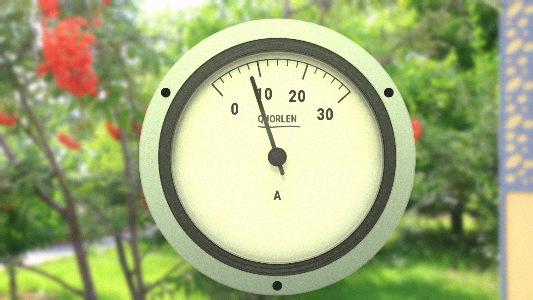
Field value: 8; A
